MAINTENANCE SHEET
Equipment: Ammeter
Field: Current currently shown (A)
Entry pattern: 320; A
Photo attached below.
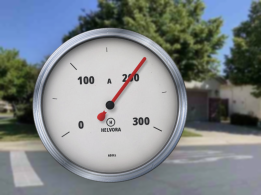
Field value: 200; A
